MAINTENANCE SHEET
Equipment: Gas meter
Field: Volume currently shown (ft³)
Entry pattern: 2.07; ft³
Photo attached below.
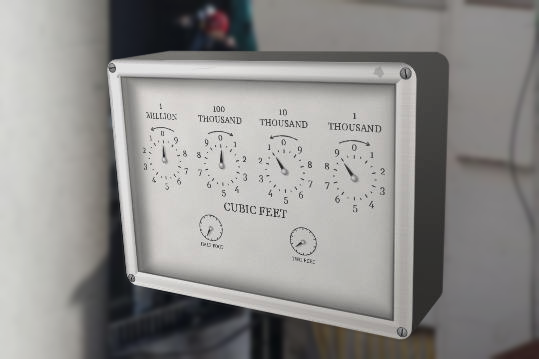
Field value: 900; ft³
